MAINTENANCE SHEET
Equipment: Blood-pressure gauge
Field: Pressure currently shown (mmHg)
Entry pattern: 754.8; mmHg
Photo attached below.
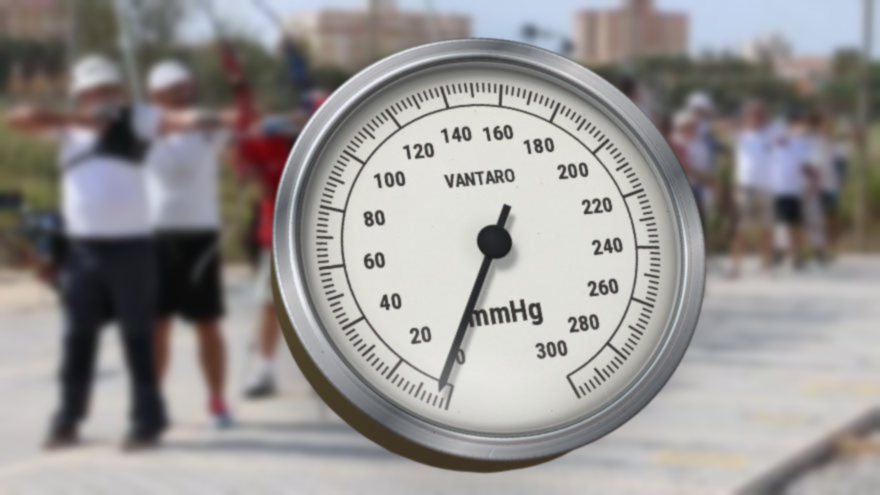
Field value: 4; mmHg
